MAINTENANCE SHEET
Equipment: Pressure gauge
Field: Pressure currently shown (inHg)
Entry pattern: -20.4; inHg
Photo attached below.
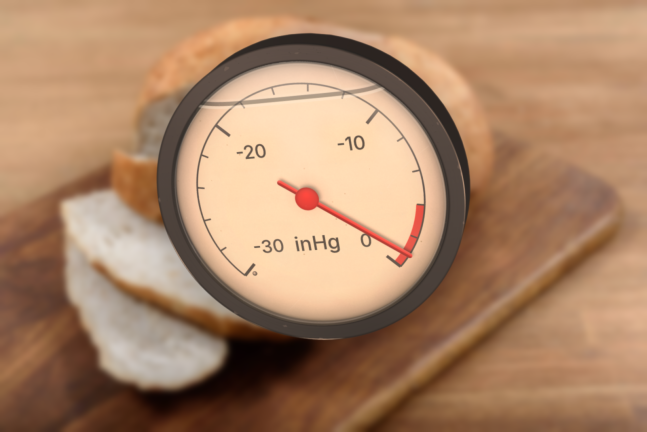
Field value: -1; inHg
